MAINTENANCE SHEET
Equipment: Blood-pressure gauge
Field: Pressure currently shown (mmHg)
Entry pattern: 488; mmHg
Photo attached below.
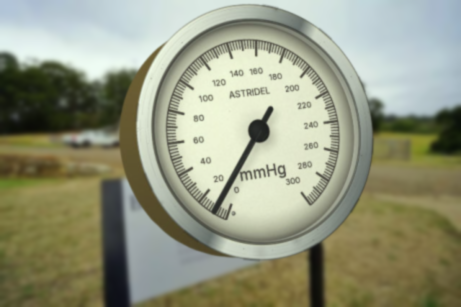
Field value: 10; mmHg
